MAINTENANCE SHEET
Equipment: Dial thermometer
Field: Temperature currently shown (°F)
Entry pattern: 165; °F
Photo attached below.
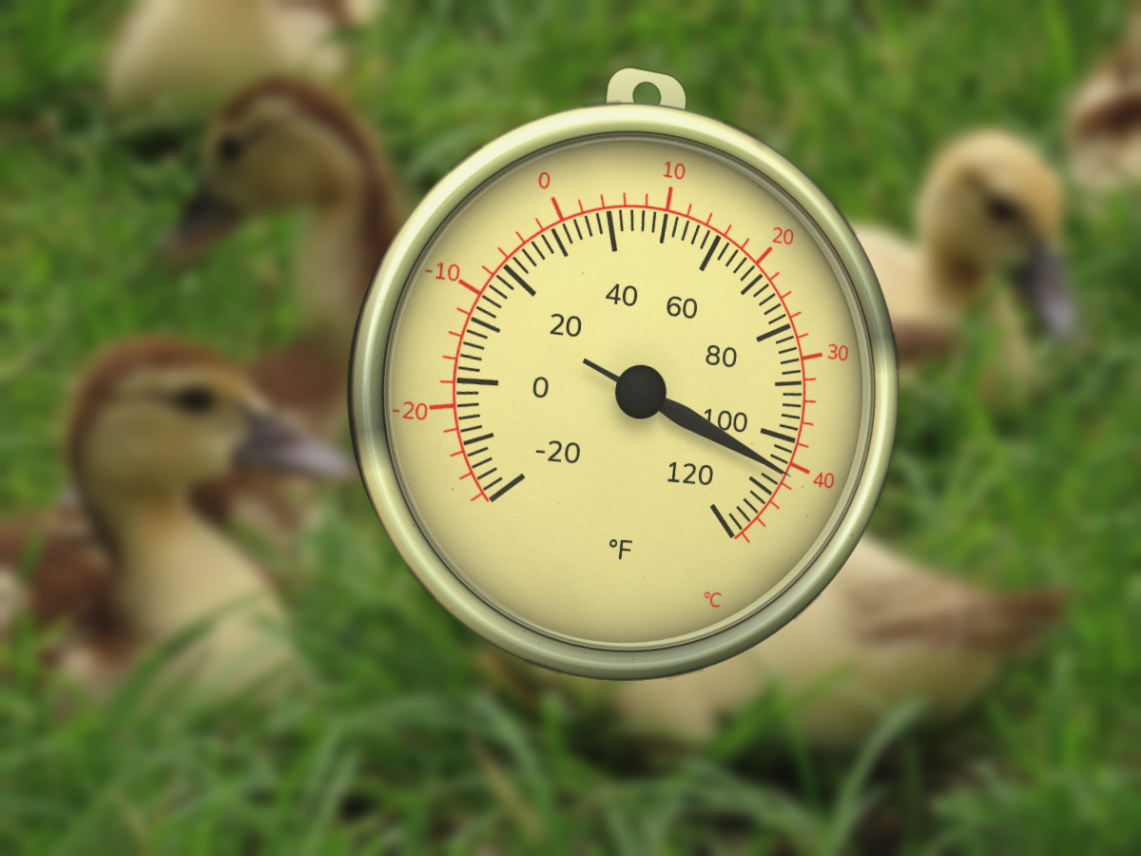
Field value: 106; °F
